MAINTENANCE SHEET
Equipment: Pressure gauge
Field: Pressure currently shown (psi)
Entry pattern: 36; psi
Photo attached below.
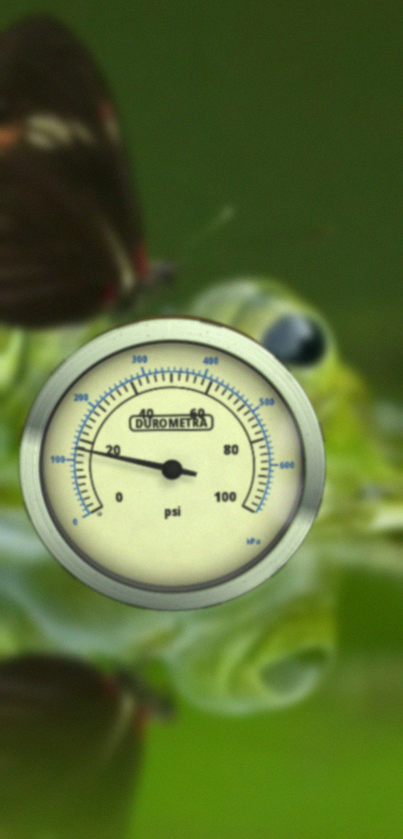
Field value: 18; psi
